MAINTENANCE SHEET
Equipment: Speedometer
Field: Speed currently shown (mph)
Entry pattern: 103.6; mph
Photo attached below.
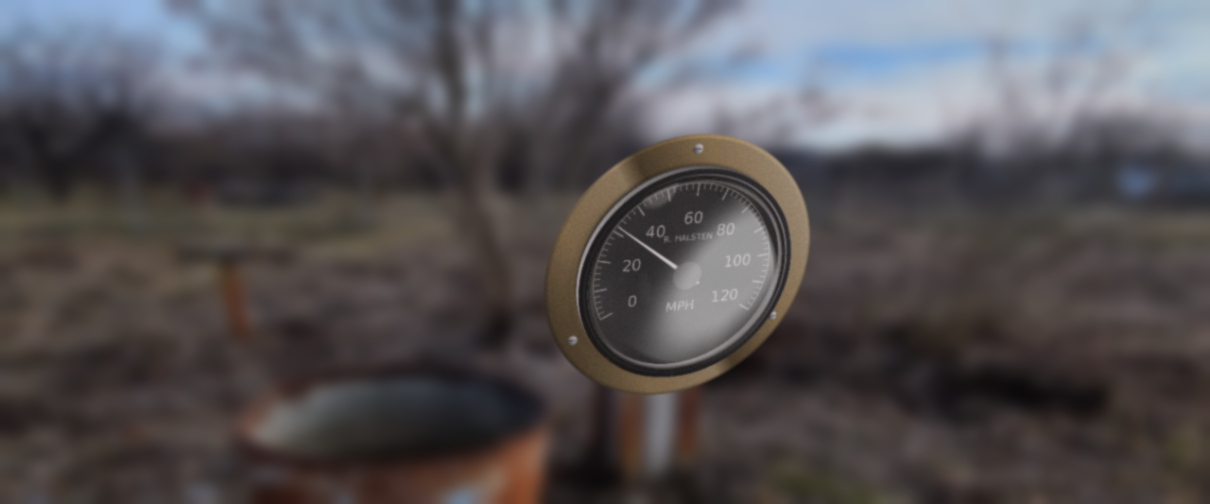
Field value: 32; mph
